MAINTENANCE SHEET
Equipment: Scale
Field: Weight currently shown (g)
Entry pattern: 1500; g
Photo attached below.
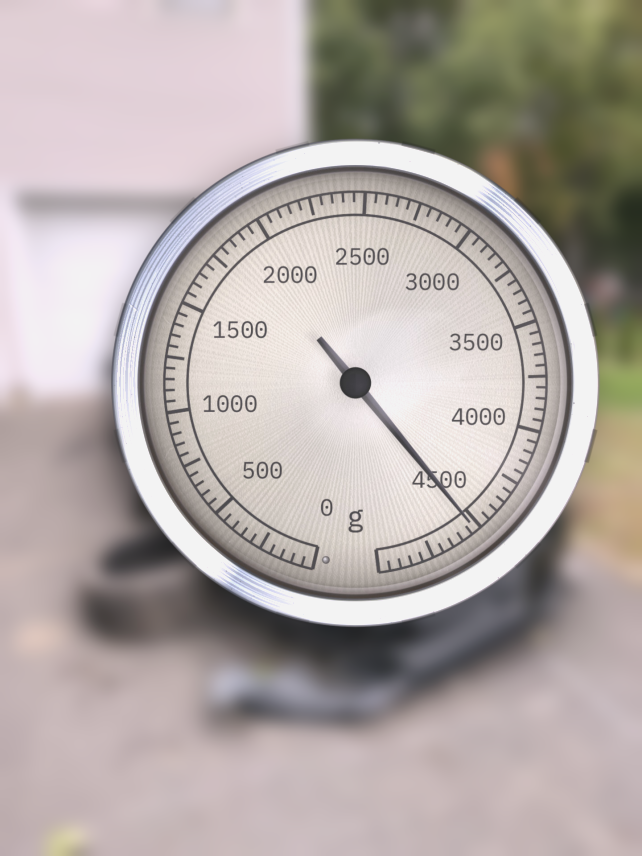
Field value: 4525; g
